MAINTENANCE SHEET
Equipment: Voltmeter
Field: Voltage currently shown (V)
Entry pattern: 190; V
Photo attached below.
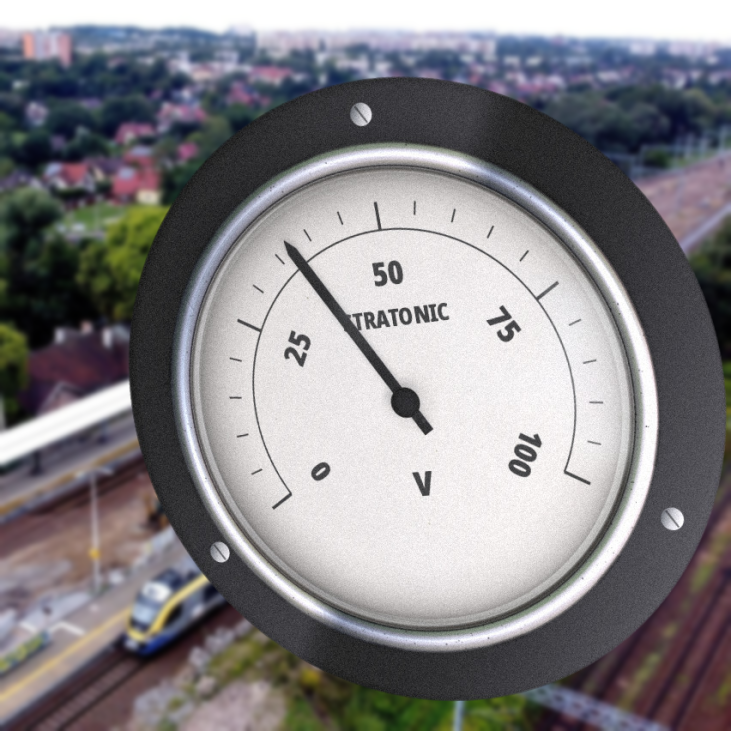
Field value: 37.5; V
